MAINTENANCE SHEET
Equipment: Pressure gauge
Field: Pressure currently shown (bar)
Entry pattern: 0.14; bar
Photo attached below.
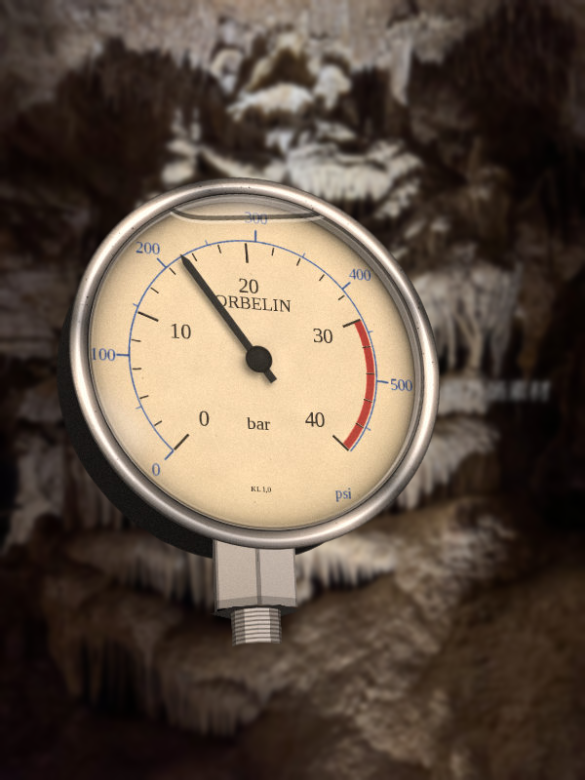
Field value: 15; bar
